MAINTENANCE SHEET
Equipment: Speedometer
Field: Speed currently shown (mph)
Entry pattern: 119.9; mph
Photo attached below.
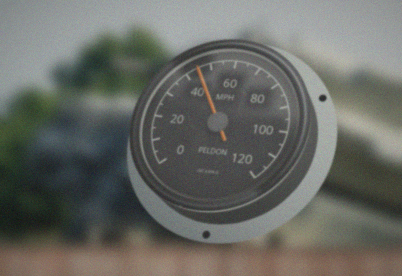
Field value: 45; mph
